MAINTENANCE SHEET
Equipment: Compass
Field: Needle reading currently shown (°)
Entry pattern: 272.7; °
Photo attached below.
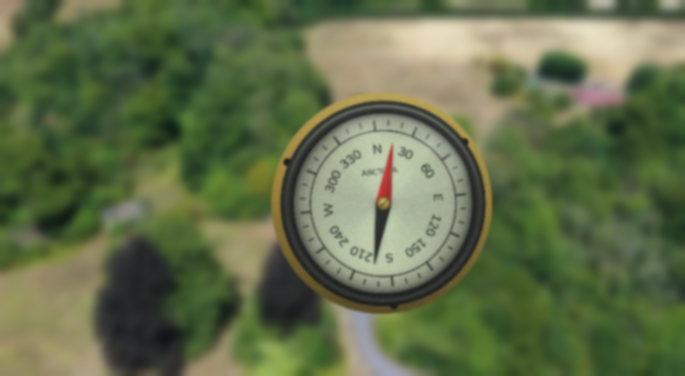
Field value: 15; °
